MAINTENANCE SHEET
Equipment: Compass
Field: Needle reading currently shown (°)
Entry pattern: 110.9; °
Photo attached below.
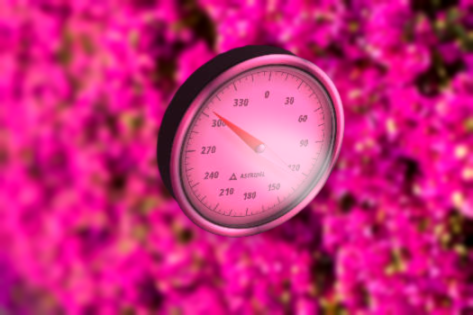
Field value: 305; °
